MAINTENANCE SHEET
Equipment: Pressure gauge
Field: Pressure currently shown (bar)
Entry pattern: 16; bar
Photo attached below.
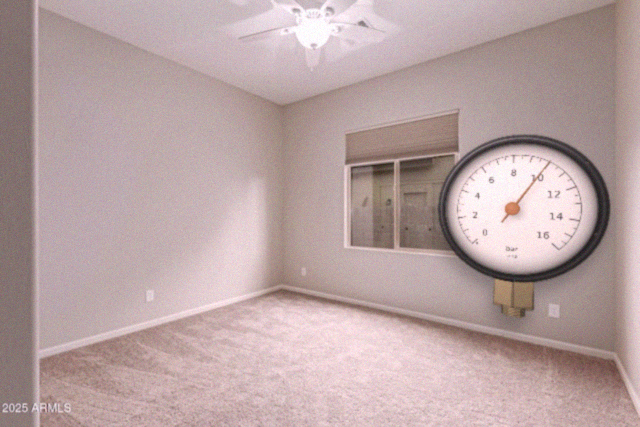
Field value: 10; bar
